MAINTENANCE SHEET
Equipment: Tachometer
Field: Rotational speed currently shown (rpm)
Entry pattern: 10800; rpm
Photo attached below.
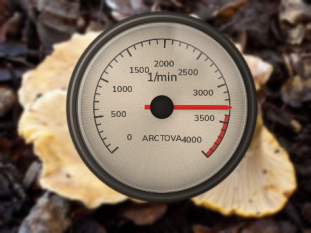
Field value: 3300; rpm
